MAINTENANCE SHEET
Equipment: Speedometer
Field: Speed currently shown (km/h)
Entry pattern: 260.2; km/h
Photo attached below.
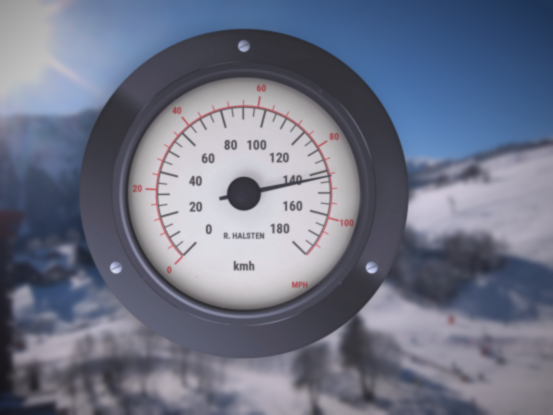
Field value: 142.5; km/h
